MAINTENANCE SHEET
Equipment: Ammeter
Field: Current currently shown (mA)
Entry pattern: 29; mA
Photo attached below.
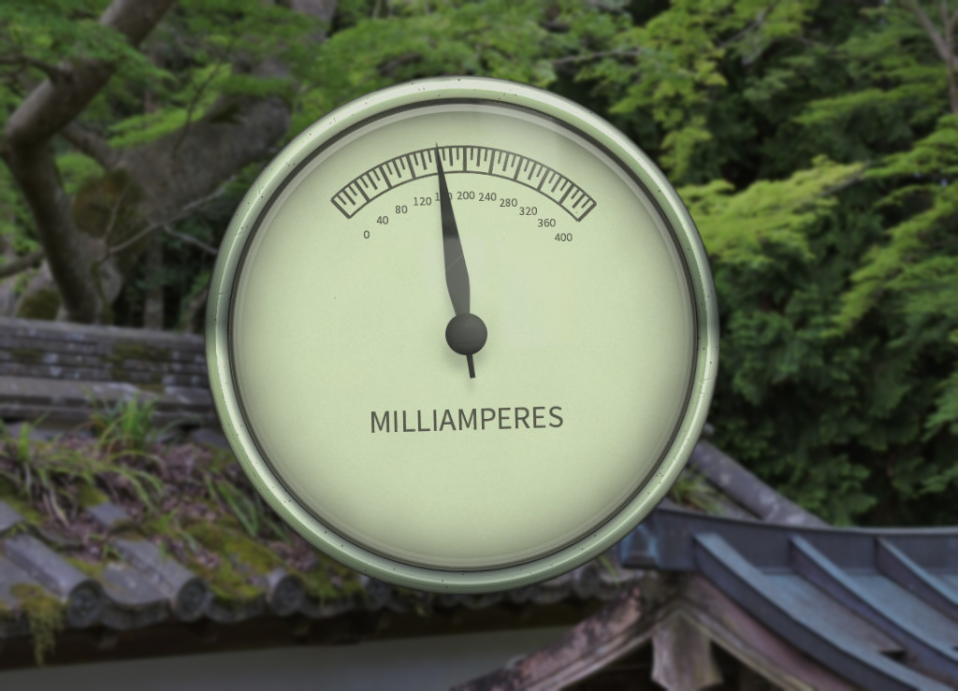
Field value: 160; mA
